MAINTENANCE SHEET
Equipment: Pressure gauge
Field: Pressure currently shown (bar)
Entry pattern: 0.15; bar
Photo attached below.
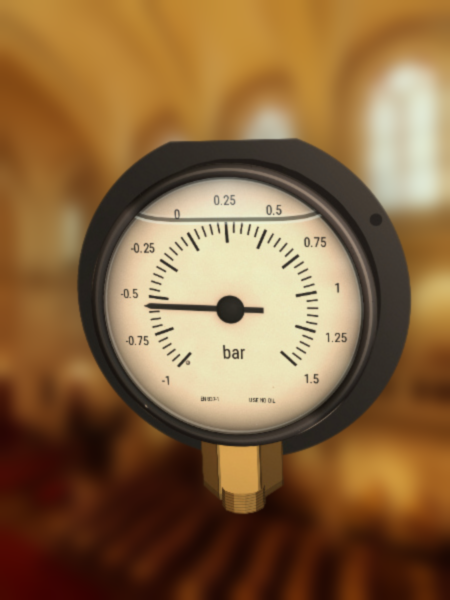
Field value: -0.55; bar
